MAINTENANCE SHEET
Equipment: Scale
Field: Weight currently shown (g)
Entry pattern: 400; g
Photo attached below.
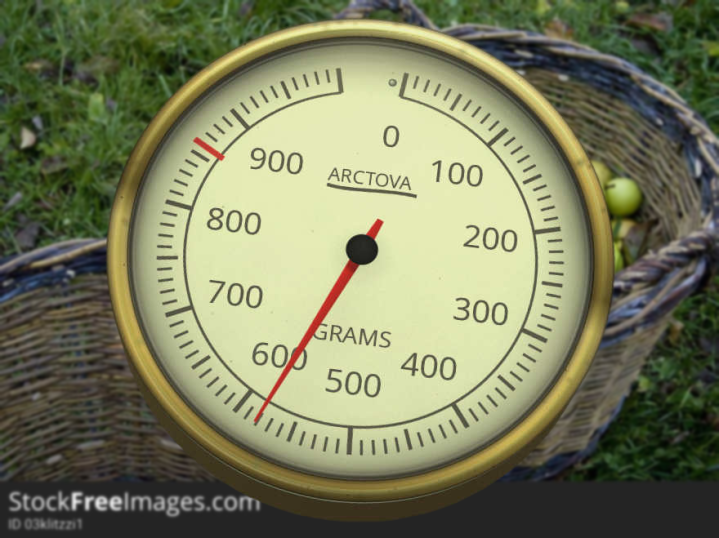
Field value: 580; g
